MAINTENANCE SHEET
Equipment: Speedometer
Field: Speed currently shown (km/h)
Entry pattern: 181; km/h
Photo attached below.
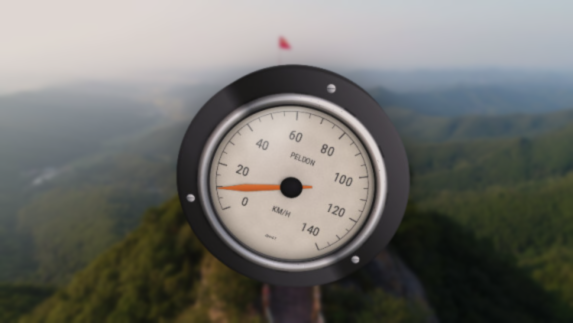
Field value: 10; km/h
